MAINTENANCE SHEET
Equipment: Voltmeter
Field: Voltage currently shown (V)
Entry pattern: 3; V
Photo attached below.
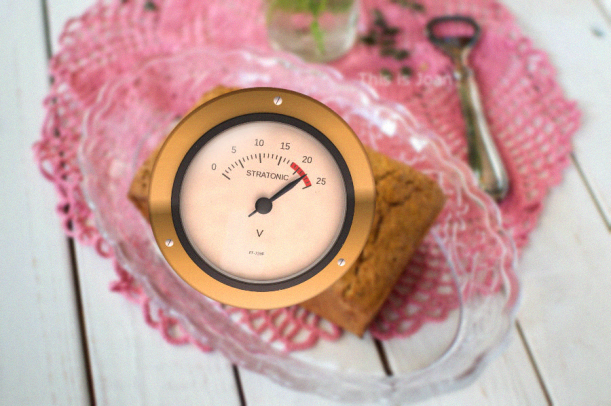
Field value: 22; V
